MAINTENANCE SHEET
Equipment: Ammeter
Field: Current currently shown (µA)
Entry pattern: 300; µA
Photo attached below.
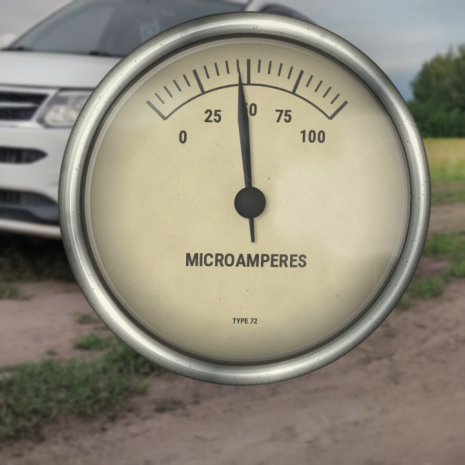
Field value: 45; µA
